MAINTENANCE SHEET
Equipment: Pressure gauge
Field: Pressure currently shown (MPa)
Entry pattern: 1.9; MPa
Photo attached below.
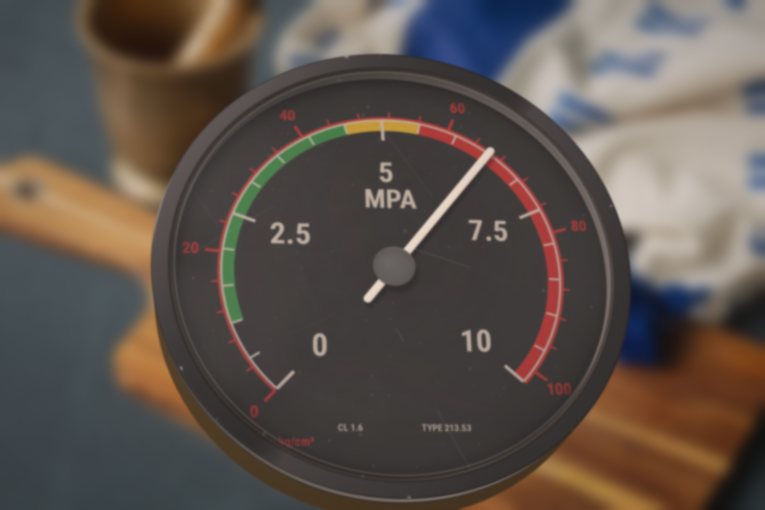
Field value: 6.5; MPa
